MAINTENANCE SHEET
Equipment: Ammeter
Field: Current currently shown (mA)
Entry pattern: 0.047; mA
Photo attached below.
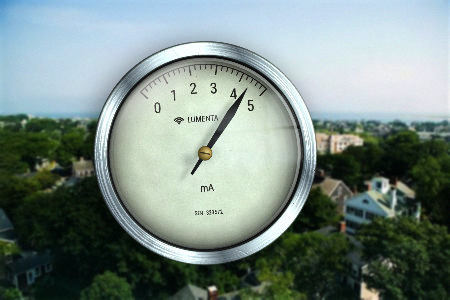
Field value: 4.4; mA
